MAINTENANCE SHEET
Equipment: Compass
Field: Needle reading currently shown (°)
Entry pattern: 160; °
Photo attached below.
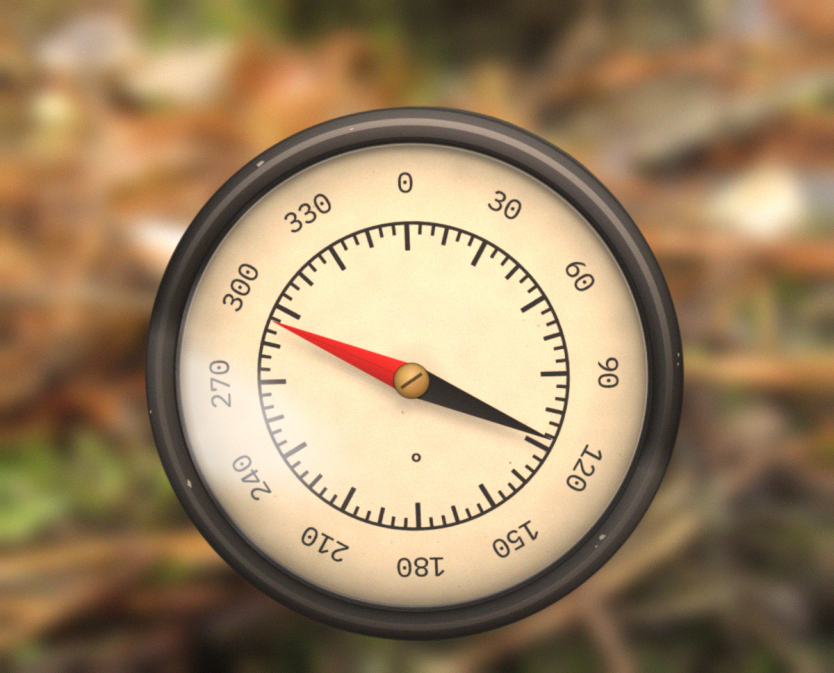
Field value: 295; °
